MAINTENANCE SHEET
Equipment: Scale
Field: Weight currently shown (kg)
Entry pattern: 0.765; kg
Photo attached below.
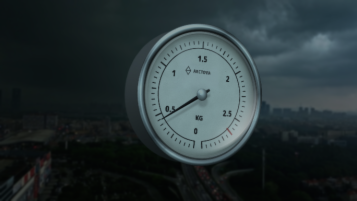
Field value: 0.45; kg
